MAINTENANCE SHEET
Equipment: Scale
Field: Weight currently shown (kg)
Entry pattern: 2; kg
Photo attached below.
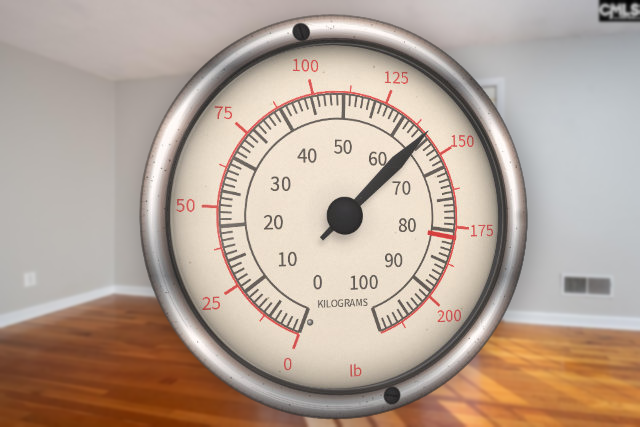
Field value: 64; kg
